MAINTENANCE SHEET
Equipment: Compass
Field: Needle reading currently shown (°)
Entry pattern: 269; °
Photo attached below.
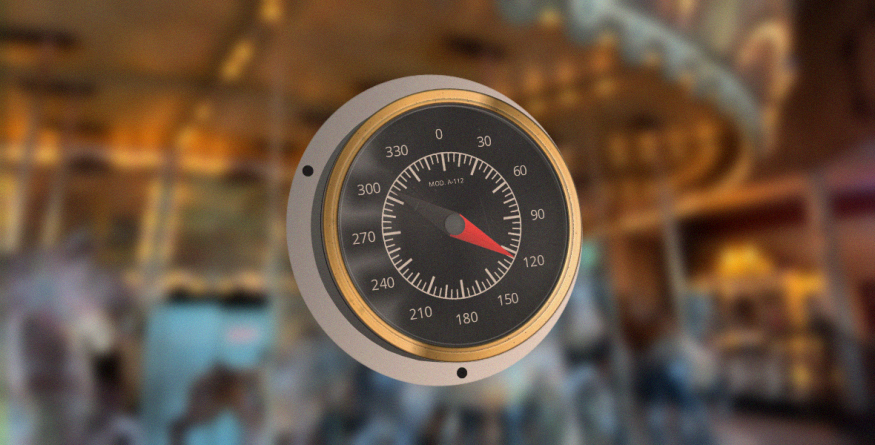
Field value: 125; °
